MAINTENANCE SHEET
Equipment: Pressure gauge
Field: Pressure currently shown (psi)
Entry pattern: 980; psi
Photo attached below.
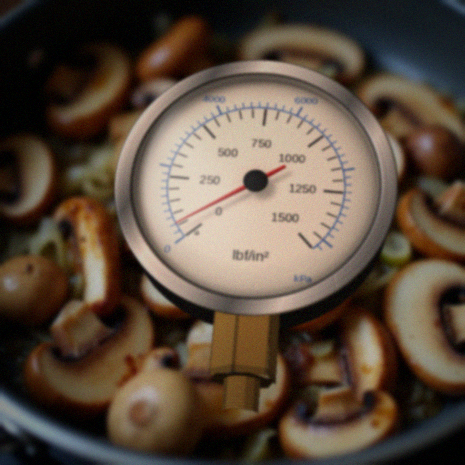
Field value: 50; psi
